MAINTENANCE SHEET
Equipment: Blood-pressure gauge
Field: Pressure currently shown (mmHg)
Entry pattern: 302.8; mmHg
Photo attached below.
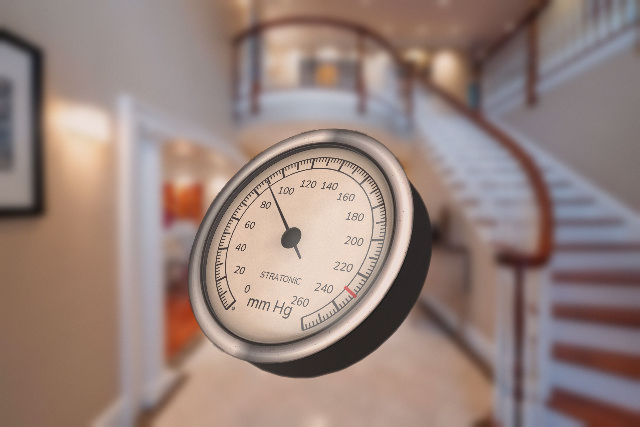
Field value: 90; mmHg
